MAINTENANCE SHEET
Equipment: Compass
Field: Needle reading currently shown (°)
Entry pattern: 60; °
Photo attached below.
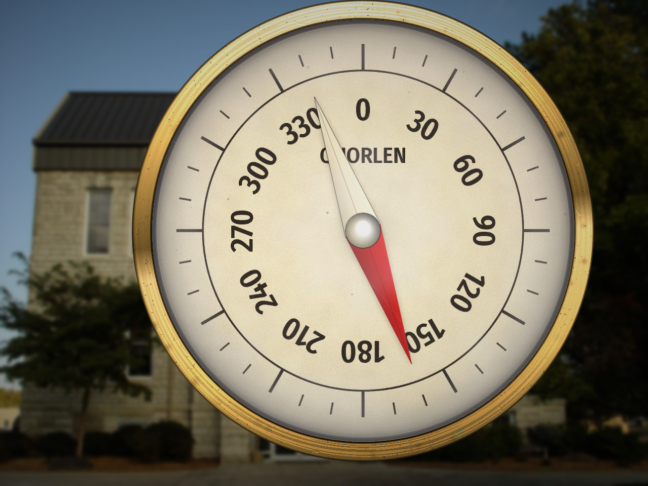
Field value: 160; °
